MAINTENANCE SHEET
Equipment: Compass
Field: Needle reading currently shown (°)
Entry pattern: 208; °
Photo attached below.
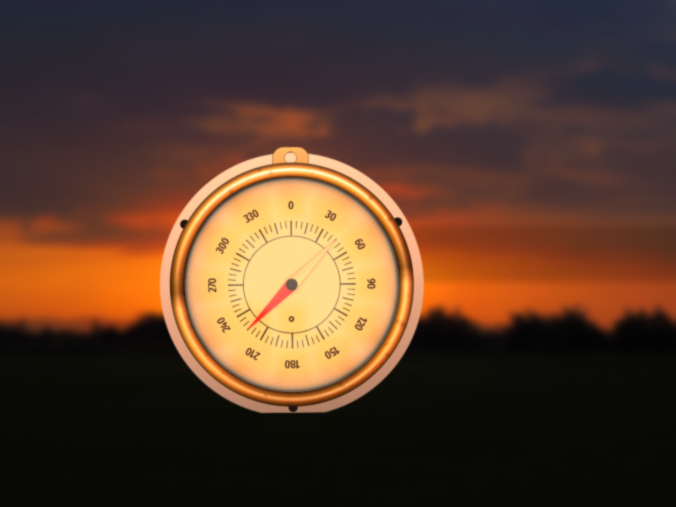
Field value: 225; °
